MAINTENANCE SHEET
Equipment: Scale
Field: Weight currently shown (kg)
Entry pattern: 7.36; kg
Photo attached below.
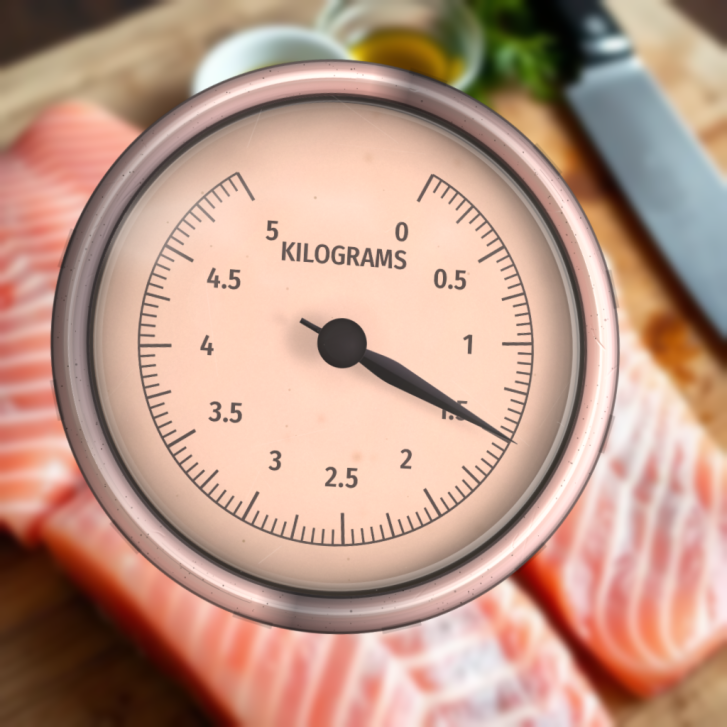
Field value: 1.5; kg
